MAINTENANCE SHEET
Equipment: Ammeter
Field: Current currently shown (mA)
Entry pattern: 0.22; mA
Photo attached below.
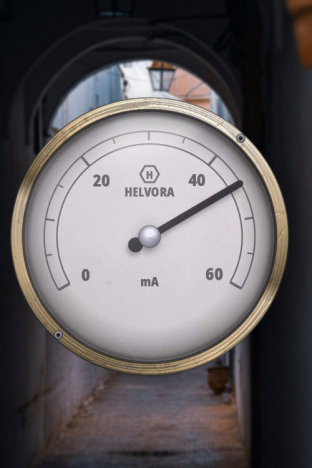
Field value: 45; mA
